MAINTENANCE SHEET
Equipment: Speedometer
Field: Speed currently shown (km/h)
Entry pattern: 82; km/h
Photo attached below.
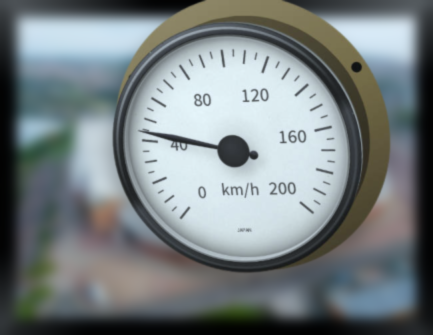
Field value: 45; km/h
